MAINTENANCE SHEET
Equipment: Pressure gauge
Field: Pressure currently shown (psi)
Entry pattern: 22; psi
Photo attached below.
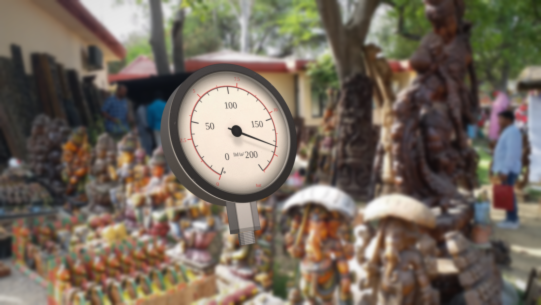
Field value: 175; psi
